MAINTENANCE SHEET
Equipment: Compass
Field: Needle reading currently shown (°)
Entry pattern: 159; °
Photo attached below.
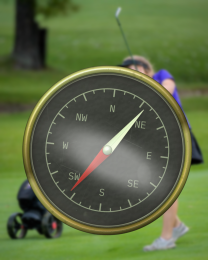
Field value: 215; °
